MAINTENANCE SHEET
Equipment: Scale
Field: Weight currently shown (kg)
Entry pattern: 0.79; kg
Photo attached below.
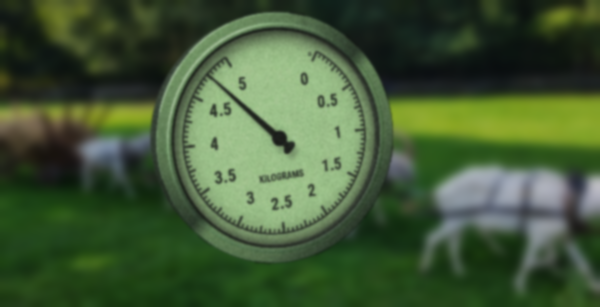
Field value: 4.75; kg
